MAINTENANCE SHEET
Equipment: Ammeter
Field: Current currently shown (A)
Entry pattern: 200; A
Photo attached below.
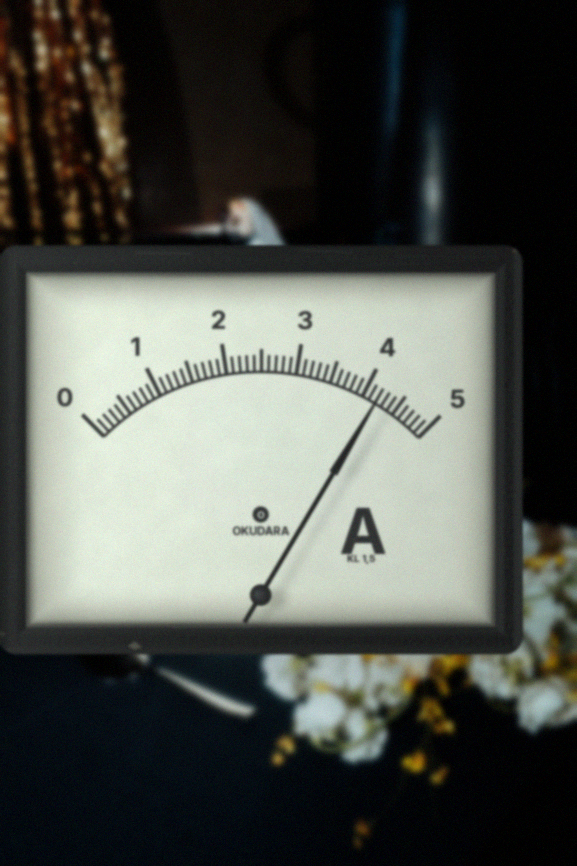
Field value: 4.2; A
